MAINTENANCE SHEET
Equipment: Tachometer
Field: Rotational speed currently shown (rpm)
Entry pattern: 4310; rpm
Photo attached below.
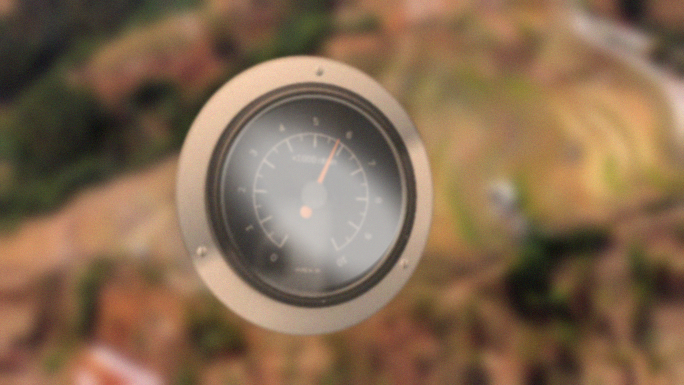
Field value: 5750; rpm
